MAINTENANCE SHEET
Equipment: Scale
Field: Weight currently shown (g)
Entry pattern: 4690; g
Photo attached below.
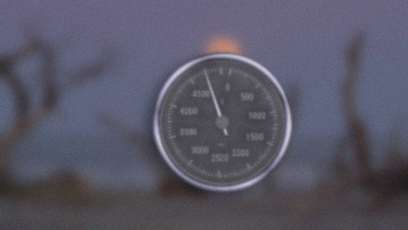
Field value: 4750; g
